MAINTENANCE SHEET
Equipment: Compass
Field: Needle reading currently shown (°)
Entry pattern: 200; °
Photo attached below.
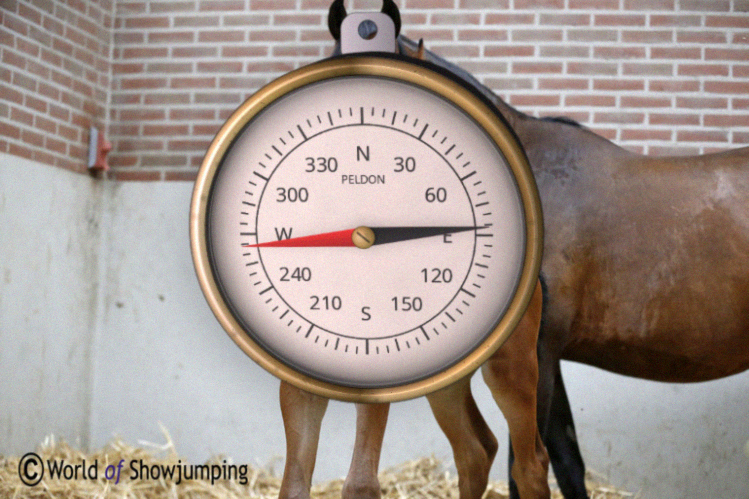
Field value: 265; °
